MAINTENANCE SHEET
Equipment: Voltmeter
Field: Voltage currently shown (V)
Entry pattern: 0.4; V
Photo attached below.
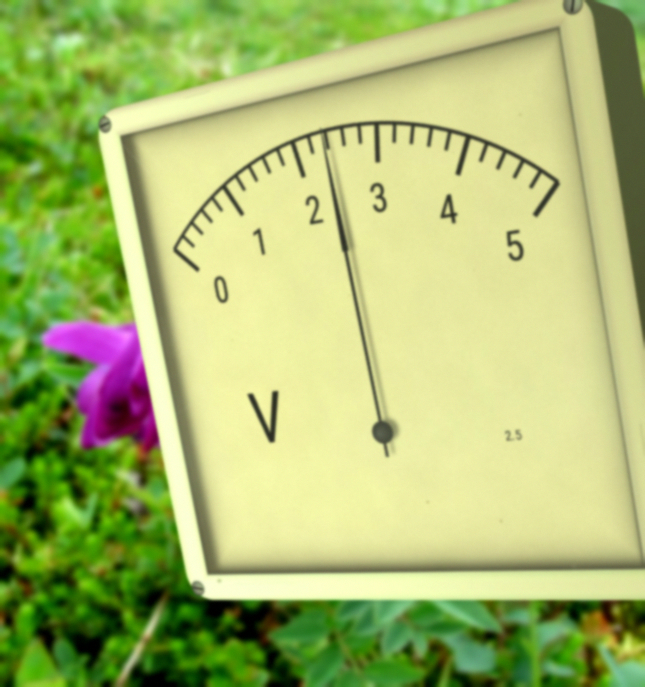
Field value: 2.4; V
